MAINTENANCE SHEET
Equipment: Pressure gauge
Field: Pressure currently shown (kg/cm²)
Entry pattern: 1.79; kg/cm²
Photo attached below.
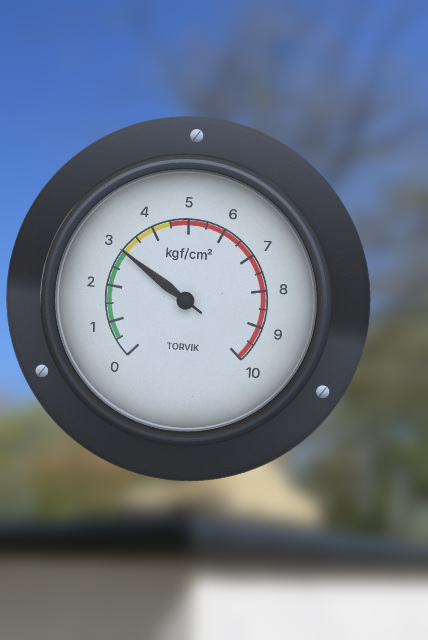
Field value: 3; kg/cm²
